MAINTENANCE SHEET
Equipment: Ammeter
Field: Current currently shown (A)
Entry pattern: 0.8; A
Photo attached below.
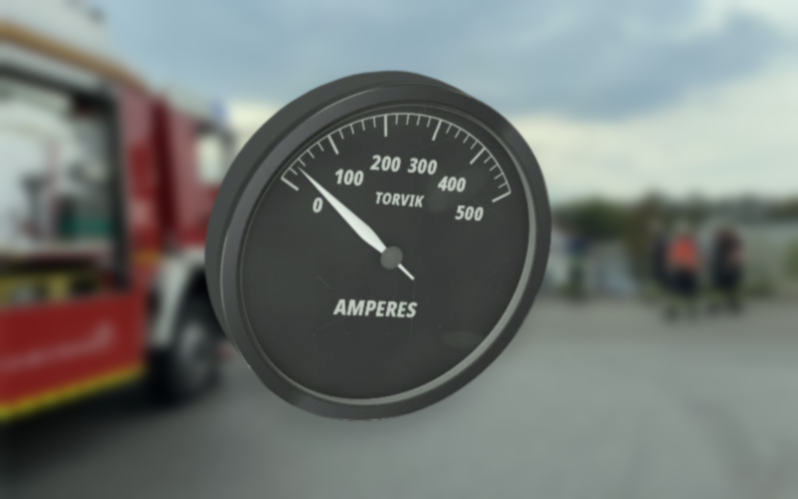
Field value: 30; A
